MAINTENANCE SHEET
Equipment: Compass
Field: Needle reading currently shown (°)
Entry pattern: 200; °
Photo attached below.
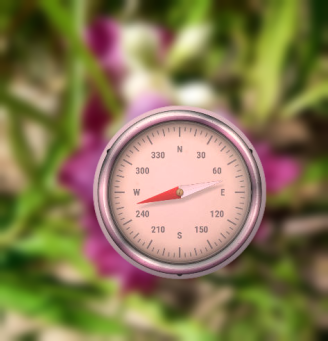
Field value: 255; °
